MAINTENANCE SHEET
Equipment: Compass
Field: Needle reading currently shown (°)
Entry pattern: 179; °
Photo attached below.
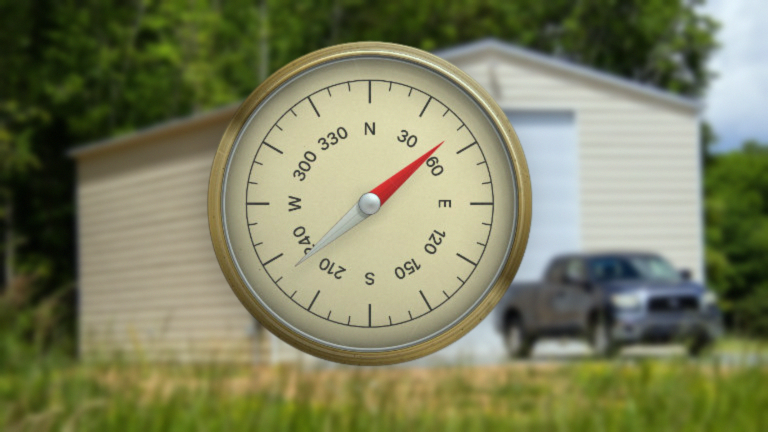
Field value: 50; °
